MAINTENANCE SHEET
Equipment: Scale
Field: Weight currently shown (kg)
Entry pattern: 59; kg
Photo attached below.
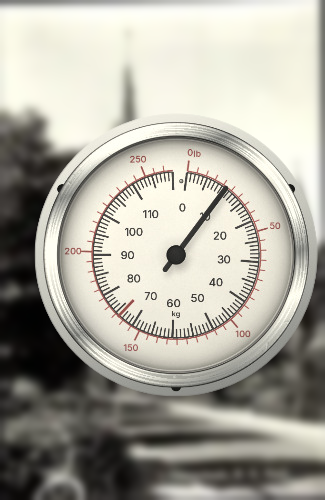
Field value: 10; kg
